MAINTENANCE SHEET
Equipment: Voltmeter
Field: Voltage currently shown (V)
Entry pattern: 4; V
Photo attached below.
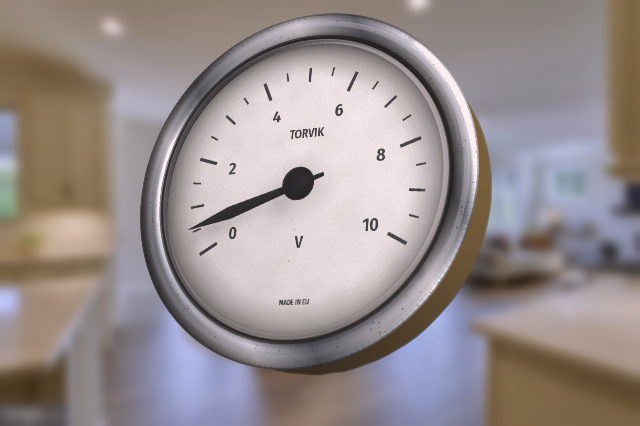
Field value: 0.5; V
